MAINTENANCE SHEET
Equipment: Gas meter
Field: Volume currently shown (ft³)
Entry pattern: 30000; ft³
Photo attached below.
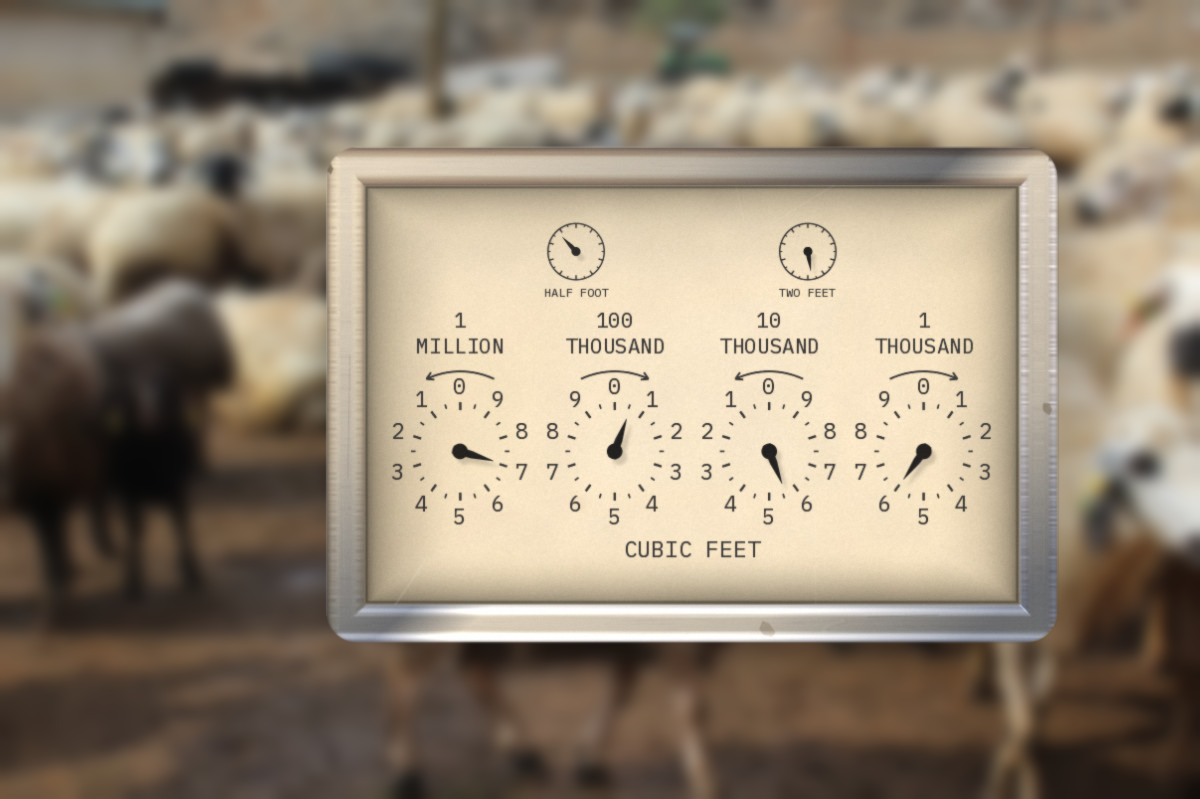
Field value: 705600; ft³
